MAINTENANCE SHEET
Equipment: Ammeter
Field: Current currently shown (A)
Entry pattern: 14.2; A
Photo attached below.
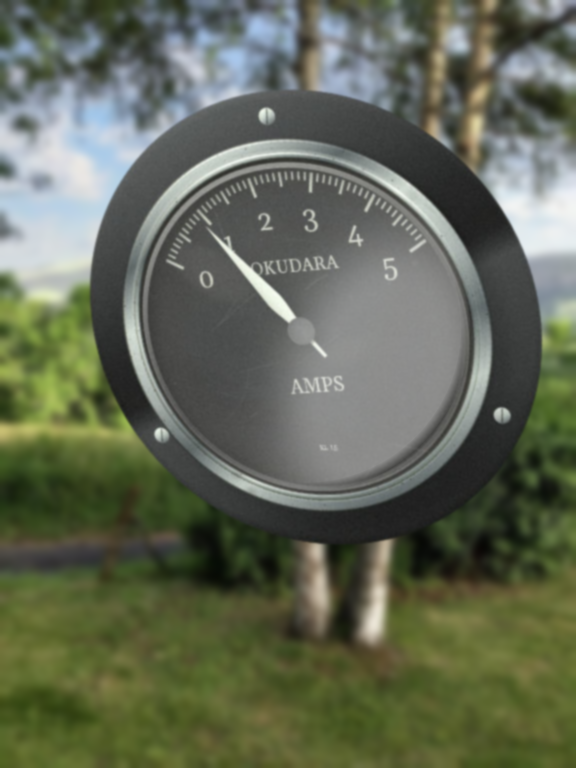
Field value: 1; A
